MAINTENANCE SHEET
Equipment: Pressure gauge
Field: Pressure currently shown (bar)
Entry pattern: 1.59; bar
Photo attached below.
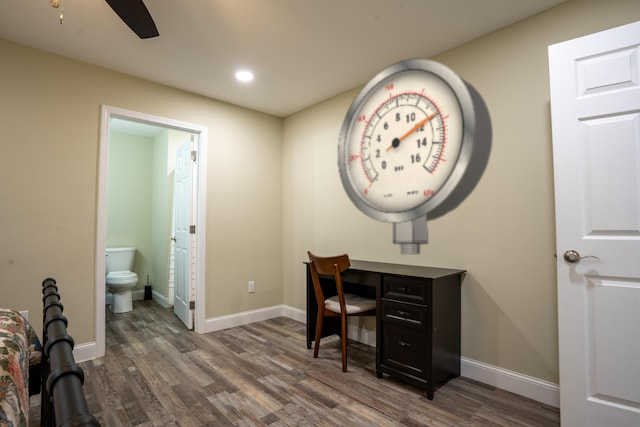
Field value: 12; bar
